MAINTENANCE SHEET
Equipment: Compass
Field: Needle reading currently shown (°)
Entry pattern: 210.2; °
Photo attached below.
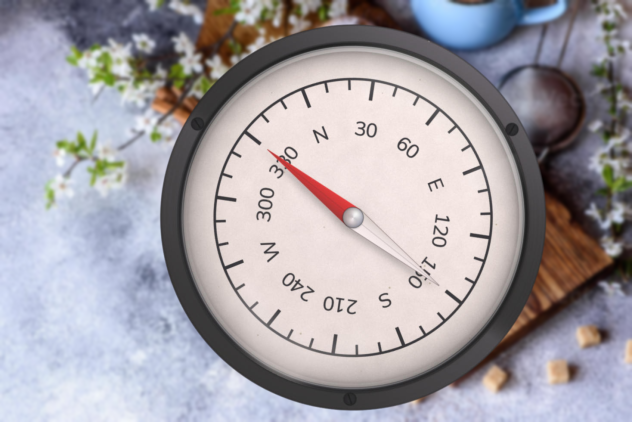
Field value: 330; °
